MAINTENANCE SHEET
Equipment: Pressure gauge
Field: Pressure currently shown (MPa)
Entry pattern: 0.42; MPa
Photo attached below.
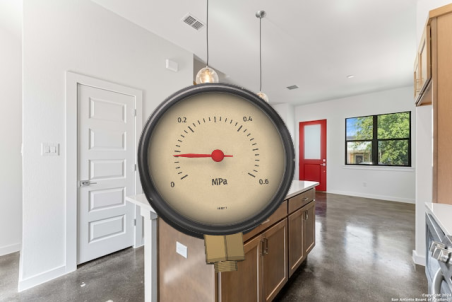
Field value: 0.08; MPa
